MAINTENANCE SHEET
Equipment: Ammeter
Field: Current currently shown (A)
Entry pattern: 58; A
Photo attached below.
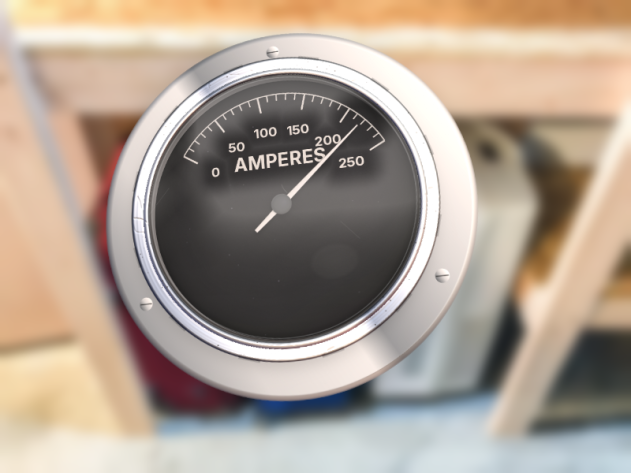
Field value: 220; A
